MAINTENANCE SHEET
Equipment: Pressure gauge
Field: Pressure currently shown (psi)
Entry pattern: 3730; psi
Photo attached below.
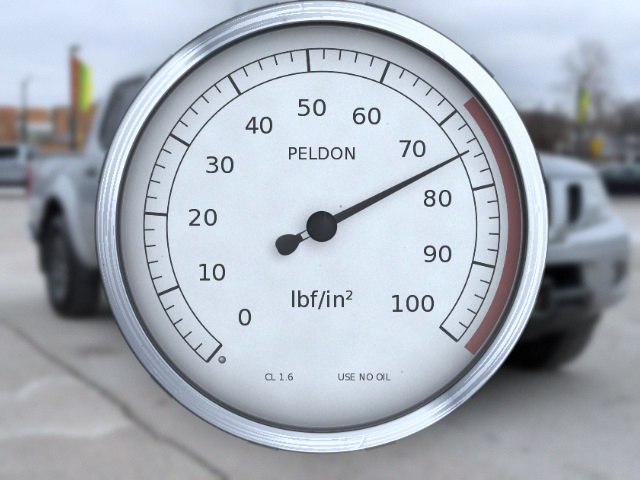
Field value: 75; psi
